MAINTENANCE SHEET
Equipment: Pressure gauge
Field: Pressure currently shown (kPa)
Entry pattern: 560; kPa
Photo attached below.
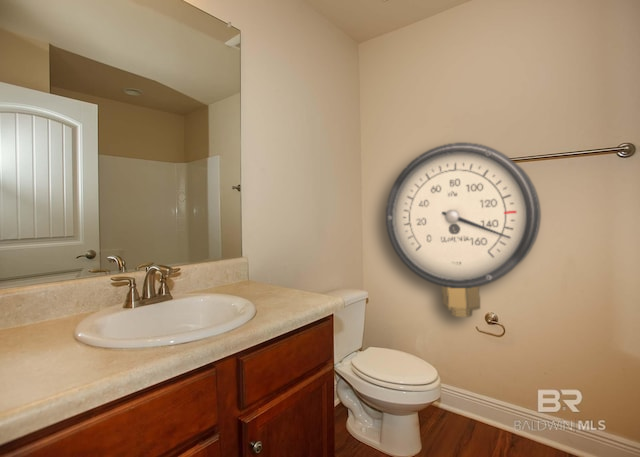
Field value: 145; kPa
